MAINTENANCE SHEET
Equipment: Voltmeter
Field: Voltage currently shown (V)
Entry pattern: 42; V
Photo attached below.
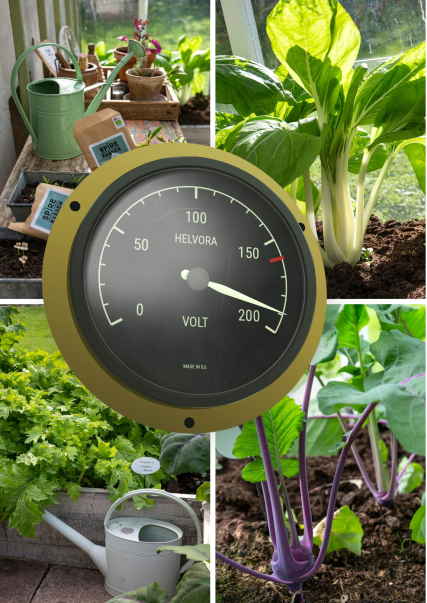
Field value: 190; V
